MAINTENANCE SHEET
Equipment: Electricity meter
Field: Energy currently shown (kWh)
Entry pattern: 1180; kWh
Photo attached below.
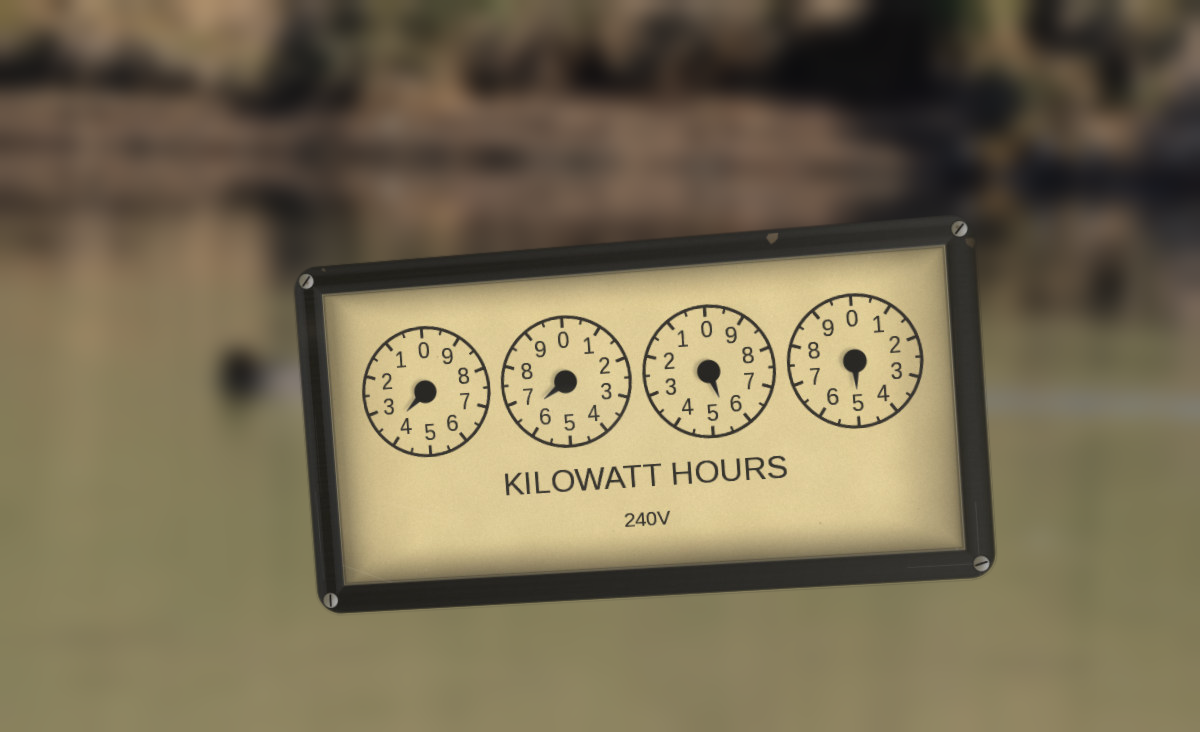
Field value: 3655; kWh
